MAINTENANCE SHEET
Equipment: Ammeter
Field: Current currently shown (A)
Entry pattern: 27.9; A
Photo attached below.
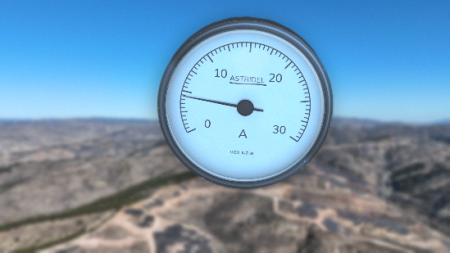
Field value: 4.5; A
